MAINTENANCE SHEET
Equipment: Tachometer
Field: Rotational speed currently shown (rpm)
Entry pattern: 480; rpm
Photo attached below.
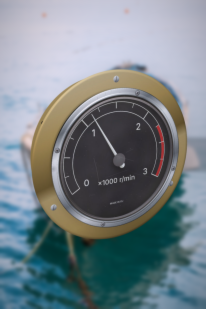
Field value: 1125; rpm
